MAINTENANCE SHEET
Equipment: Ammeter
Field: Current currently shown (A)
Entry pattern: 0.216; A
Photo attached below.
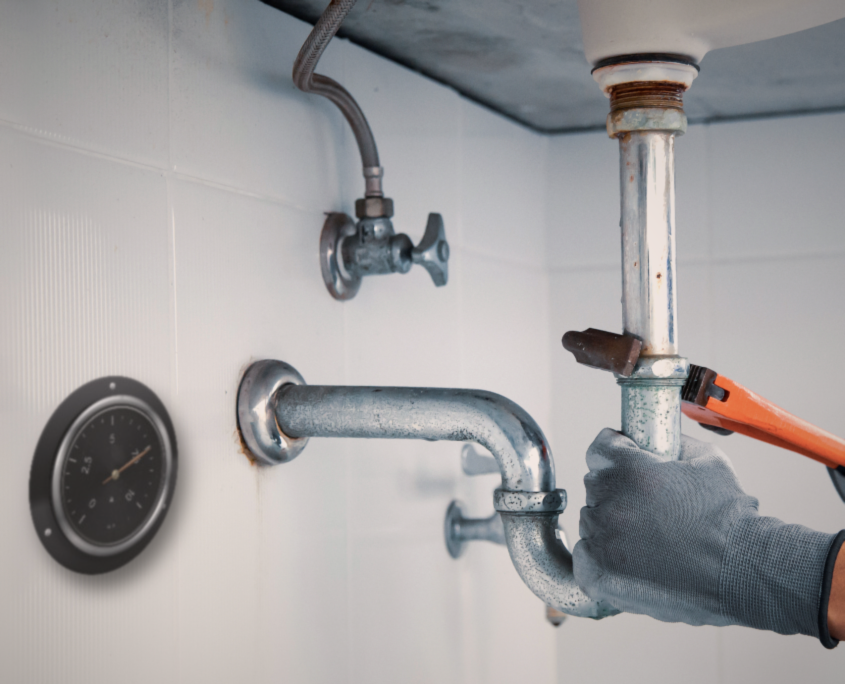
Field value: 7.5; A
